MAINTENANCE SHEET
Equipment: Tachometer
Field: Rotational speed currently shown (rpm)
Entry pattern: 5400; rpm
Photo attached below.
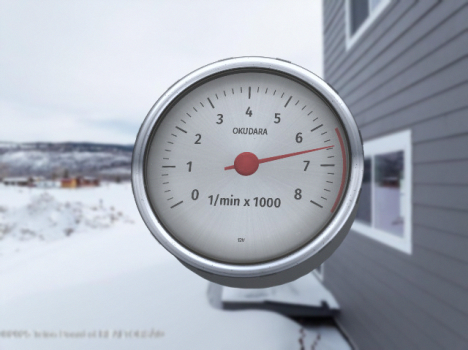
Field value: 6600; rpm
